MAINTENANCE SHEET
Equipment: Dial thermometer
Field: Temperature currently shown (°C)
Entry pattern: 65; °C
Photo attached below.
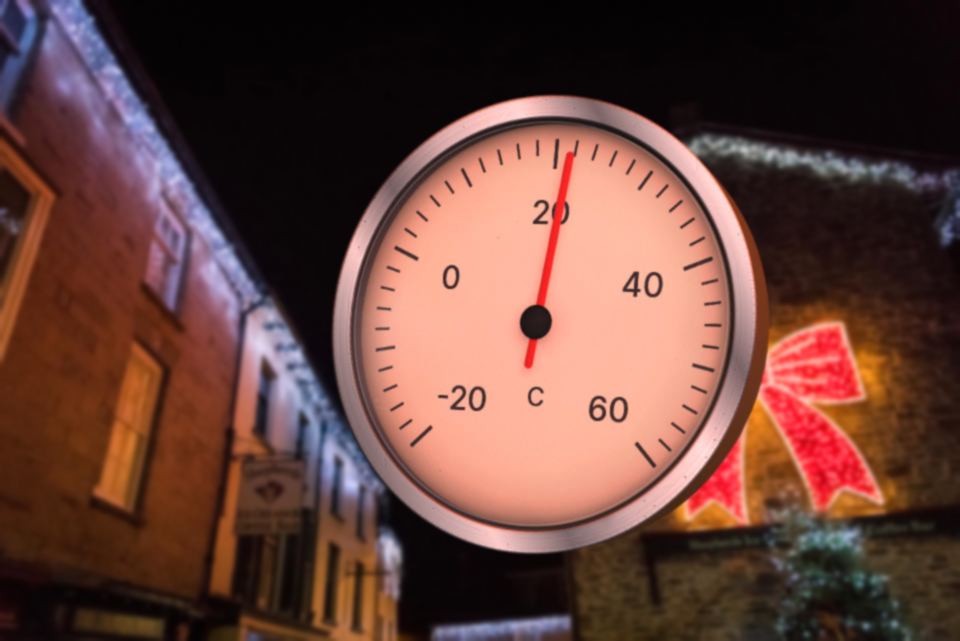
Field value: 22; °C
